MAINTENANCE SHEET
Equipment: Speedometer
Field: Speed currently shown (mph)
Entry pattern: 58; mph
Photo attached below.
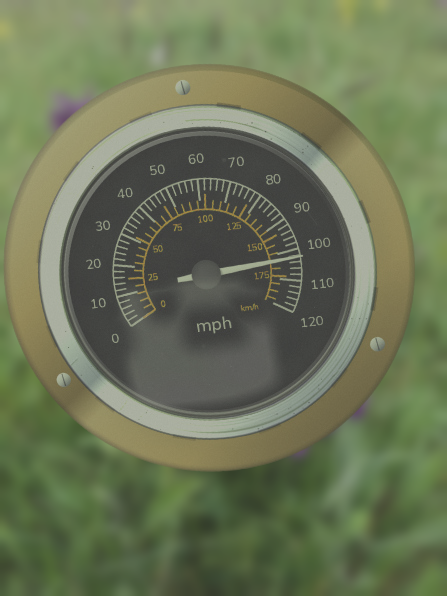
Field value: 102; mph
